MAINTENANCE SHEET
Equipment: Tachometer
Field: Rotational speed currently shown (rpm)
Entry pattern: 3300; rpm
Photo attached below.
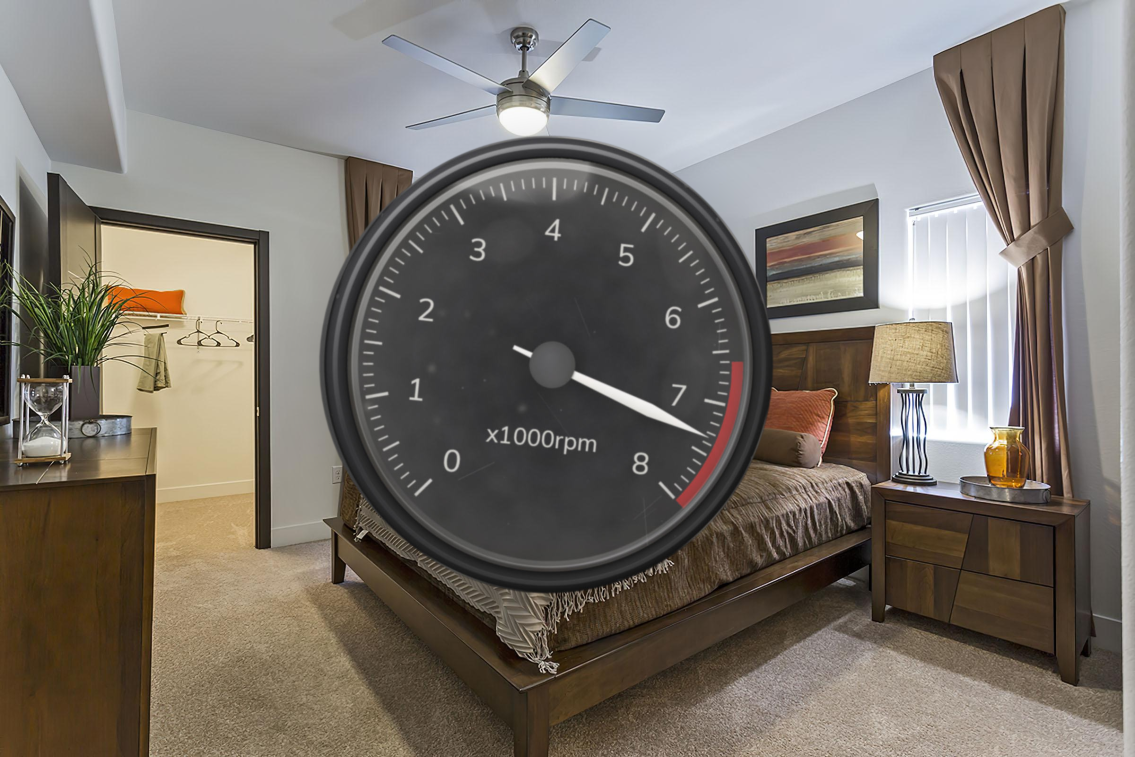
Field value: 7350; rpm
